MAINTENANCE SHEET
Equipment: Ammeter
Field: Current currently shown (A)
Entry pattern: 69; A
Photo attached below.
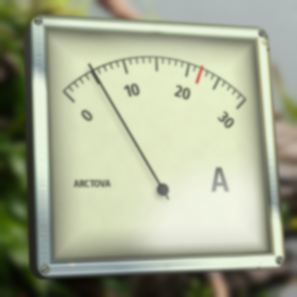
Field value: 5; A
